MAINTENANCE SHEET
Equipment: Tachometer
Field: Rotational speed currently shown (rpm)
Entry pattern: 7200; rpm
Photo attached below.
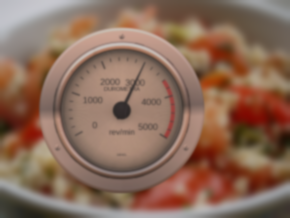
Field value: 3000; rpm
